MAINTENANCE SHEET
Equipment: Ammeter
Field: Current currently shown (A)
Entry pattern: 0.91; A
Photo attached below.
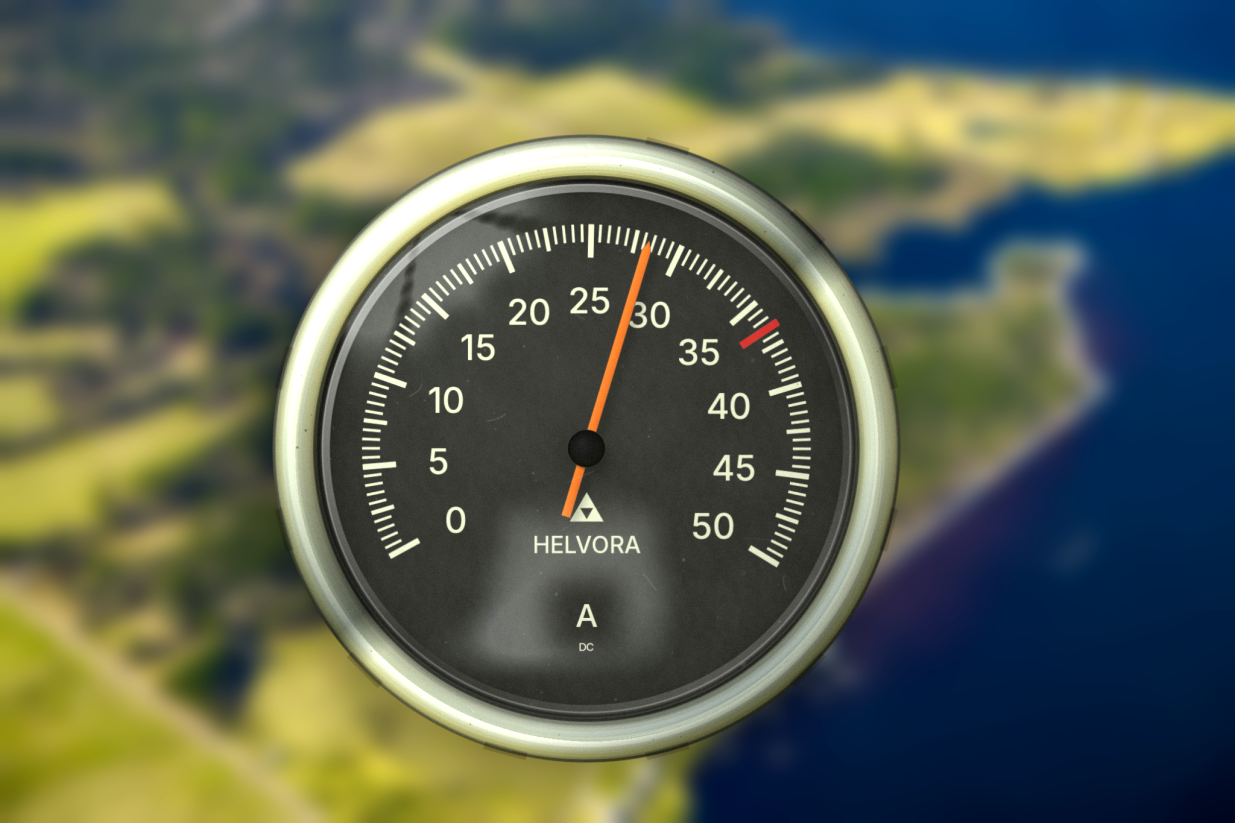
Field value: 28.25; A
